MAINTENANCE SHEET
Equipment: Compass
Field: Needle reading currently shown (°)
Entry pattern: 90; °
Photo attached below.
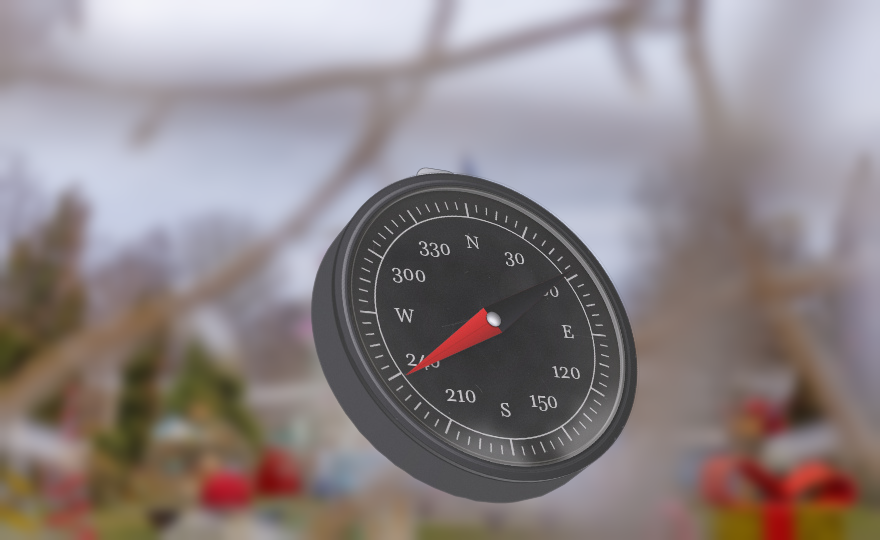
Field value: 237.5; °
